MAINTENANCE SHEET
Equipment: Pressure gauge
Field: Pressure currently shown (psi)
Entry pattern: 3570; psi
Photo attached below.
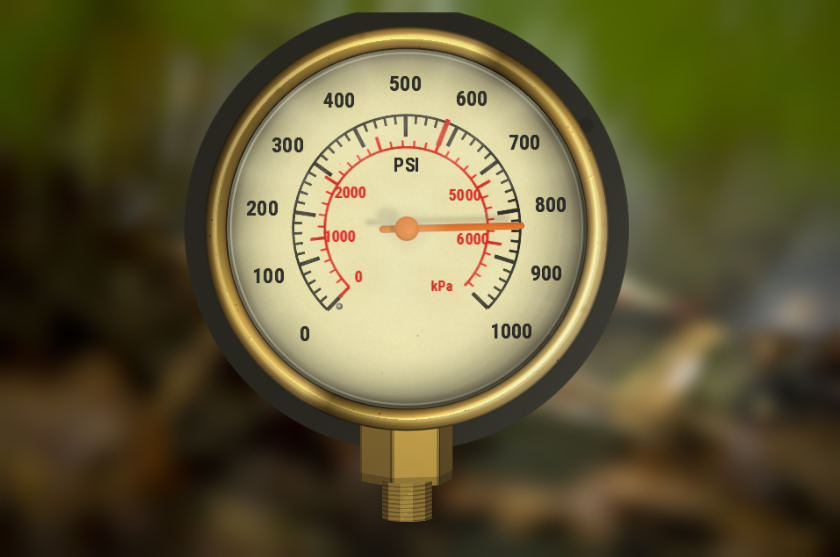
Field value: 830; psi
